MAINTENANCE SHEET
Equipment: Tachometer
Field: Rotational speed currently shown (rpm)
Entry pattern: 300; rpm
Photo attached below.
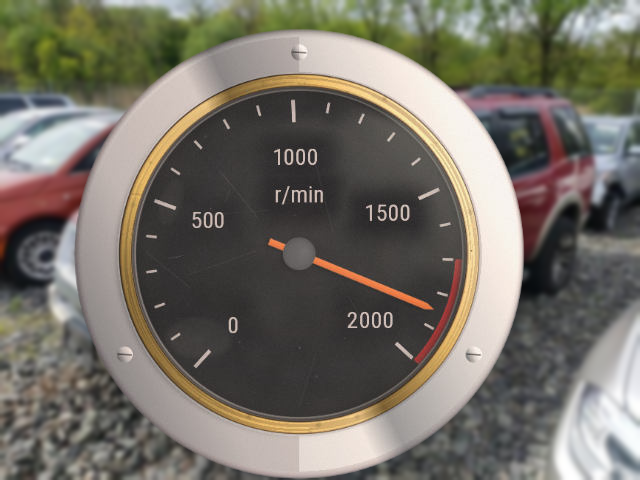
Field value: 1850; rpm
